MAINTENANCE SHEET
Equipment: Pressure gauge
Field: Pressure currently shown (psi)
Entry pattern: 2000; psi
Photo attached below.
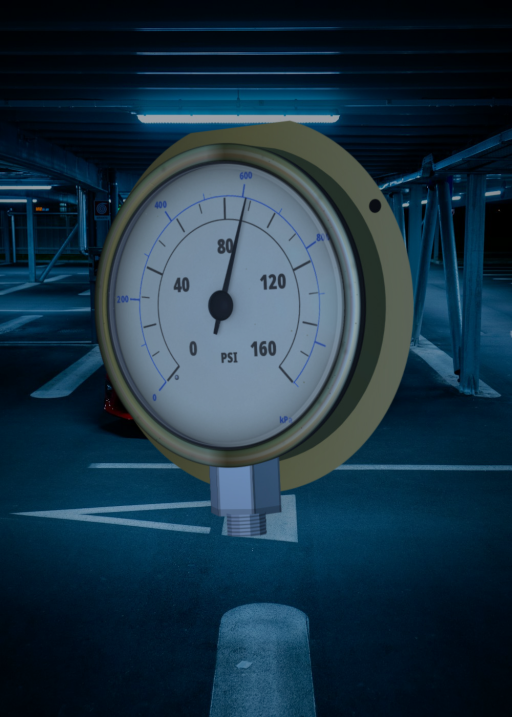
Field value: 90; psi
